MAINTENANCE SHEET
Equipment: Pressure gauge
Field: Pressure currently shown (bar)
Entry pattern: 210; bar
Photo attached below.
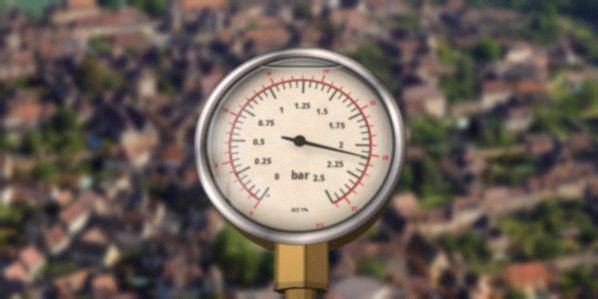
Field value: 2.1; bar
